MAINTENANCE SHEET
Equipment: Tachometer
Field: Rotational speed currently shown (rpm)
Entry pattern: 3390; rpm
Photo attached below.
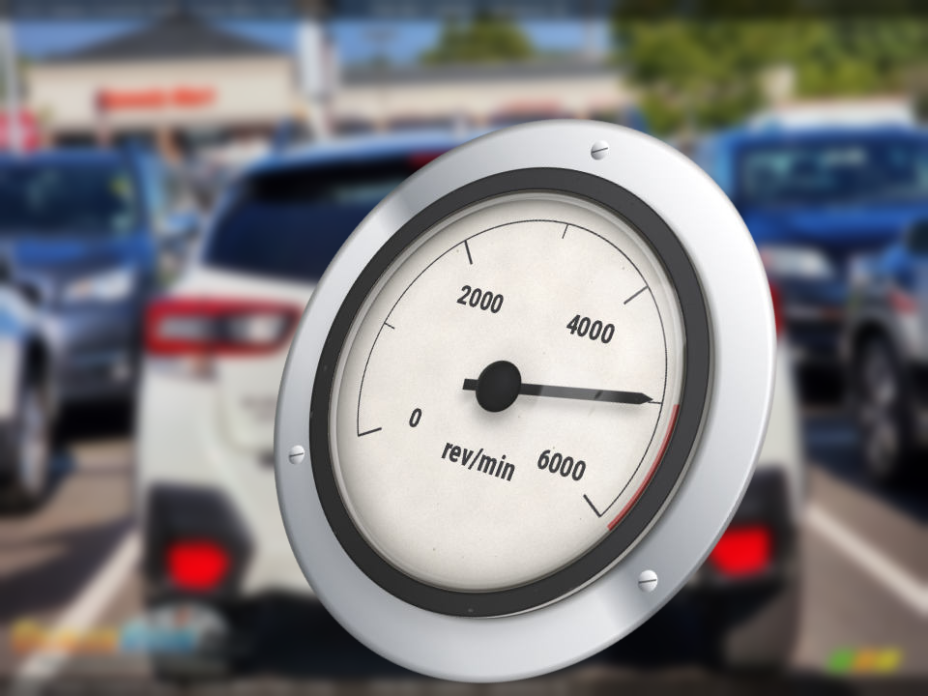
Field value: 5000; rpm
